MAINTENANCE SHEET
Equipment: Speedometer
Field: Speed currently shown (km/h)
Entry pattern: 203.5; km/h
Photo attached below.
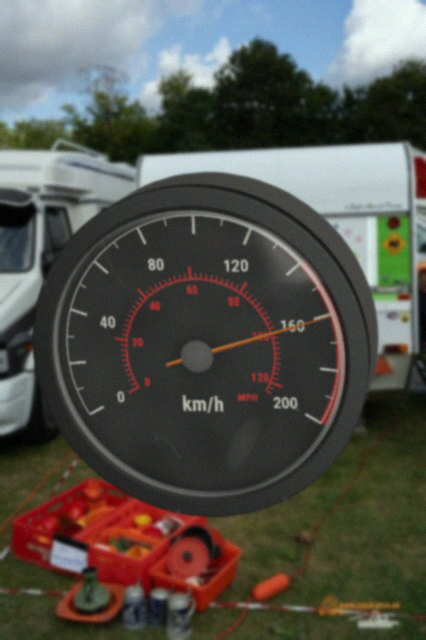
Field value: 160; km/h
